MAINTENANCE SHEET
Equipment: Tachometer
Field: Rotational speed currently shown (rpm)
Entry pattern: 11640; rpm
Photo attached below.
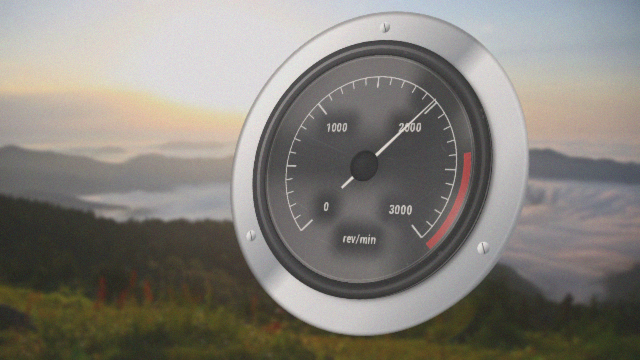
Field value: 2000; rpm
